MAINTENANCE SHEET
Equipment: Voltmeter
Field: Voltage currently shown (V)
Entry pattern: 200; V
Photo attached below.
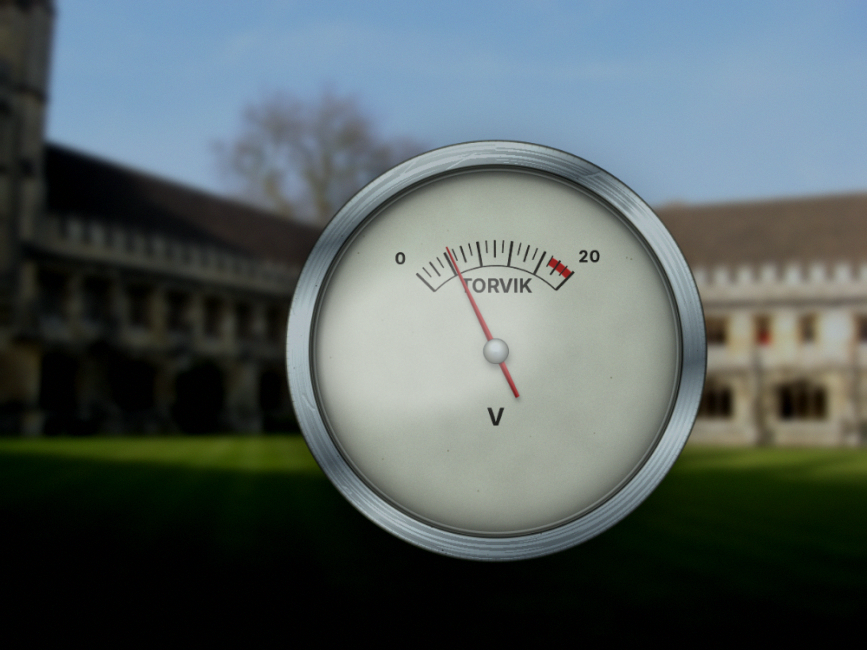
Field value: 4.5; V
